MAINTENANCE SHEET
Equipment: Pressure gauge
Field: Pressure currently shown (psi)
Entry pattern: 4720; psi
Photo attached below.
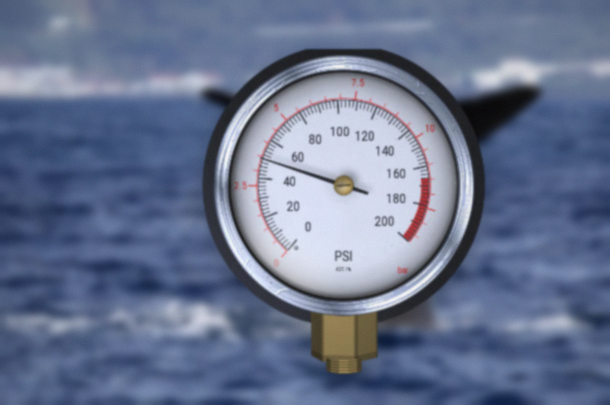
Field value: 50; psi
